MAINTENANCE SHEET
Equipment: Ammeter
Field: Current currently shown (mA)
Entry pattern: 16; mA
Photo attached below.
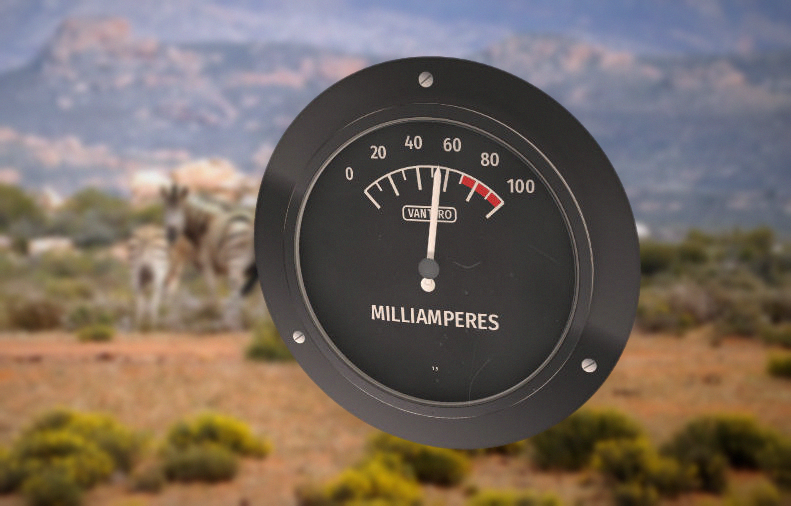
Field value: 55; mA
